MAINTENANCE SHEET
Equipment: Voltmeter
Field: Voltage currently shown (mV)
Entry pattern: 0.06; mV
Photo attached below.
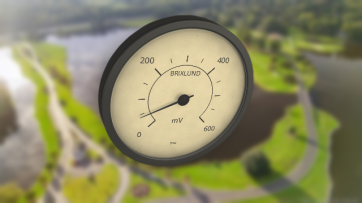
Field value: 50; mV
